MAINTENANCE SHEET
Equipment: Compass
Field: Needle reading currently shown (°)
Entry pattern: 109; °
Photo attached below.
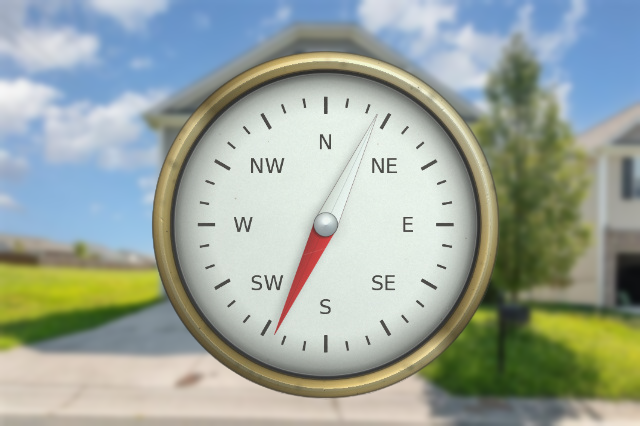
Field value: 205; °
